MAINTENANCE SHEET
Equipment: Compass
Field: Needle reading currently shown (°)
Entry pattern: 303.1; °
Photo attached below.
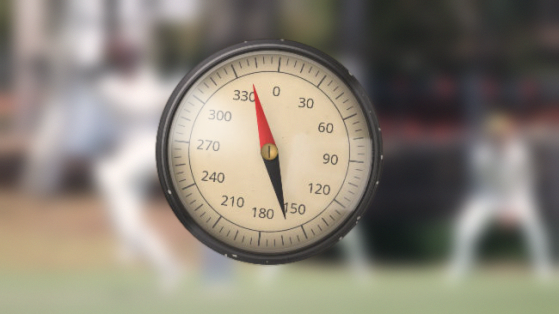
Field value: 340; °
